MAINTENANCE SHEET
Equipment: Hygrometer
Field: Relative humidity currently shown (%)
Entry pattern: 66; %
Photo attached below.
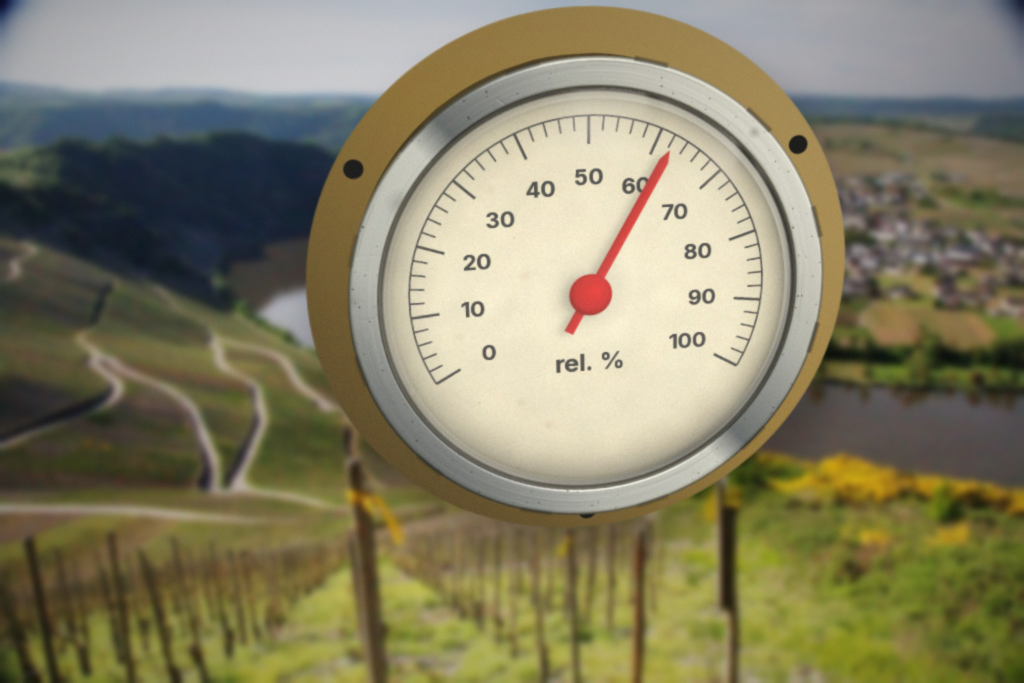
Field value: 62; %
